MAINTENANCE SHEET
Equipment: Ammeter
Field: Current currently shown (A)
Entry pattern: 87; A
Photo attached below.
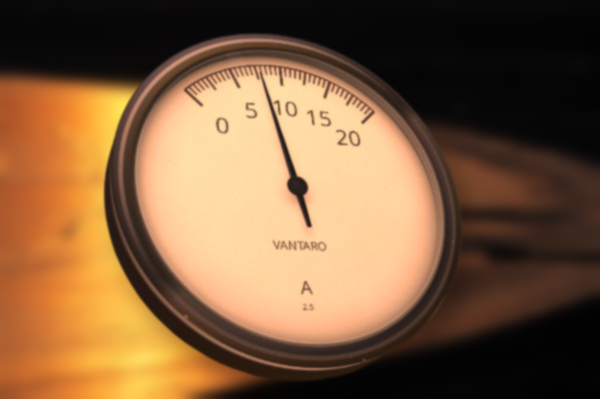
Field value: 7.5; A
